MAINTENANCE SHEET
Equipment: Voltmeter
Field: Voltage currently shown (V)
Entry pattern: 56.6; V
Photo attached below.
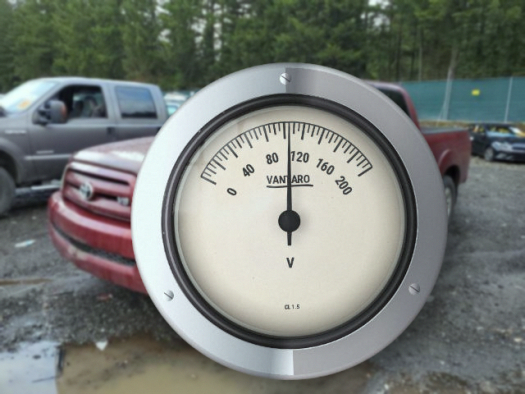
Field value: 105; V
